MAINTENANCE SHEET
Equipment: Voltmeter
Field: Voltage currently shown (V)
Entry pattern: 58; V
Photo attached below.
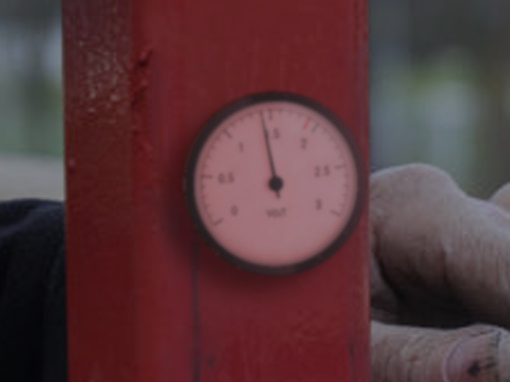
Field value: 1.4; V
